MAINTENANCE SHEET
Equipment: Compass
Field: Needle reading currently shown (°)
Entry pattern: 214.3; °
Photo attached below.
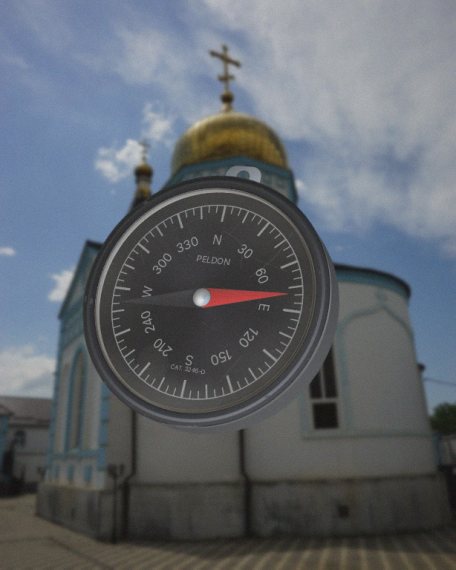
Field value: 80; °
